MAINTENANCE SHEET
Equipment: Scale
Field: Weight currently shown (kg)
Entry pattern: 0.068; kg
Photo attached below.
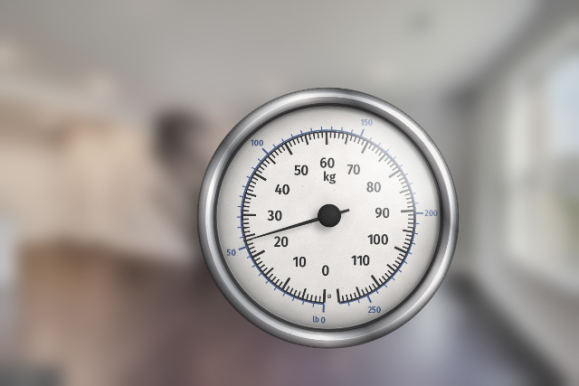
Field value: 24; kg
